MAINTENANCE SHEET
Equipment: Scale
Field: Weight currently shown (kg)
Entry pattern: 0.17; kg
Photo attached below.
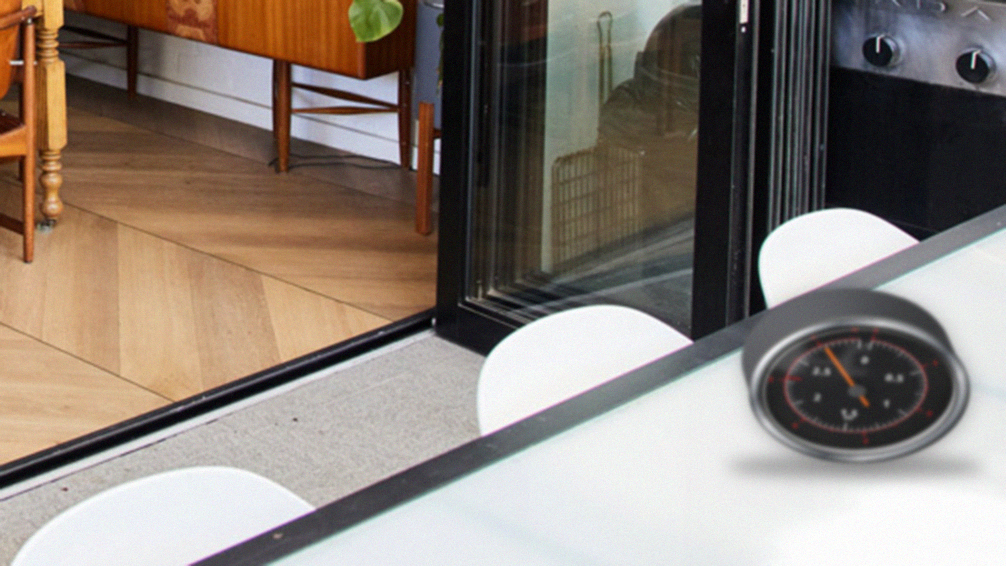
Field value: 2.75; kg
